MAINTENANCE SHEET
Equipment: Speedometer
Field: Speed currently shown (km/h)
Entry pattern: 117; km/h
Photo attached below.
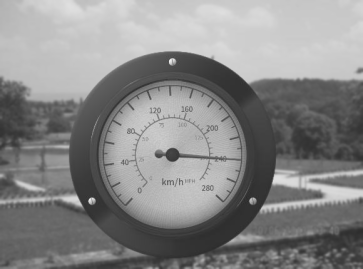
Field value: 240; km/h
